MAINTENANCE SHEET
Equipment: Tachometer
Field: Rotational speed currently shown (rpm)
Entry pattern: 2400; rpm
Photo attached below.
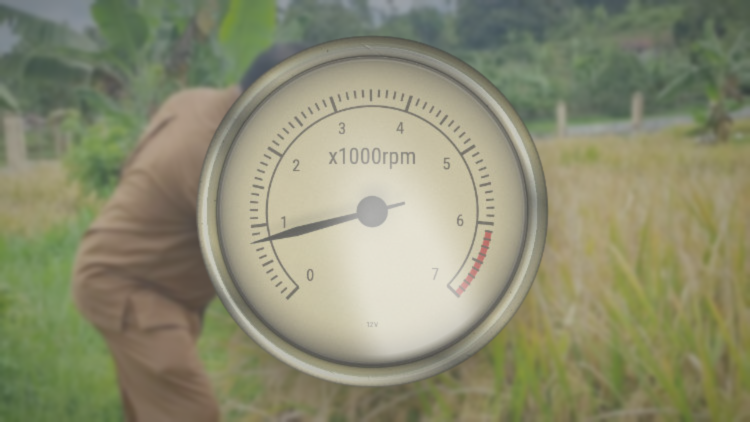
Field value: 800; rpm
